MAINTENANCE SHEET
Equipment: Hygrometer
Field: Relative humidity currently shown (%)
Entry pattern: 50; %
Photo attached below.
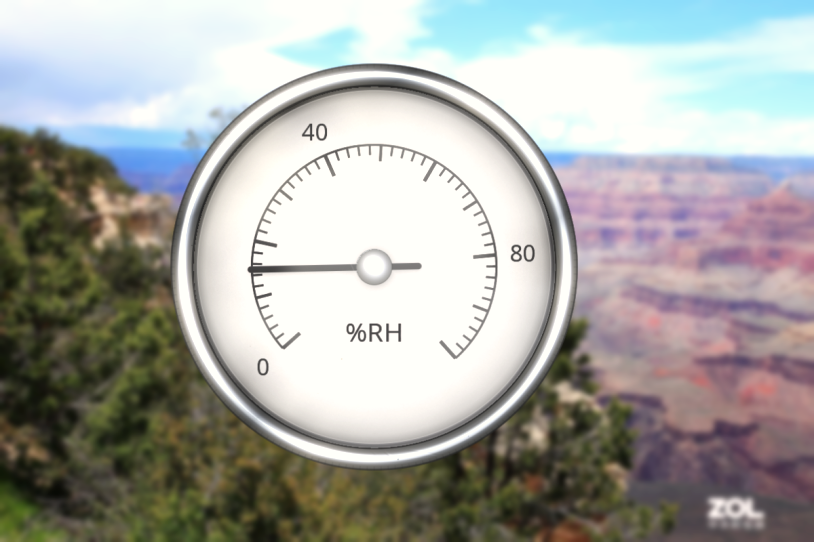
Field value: 15; %
